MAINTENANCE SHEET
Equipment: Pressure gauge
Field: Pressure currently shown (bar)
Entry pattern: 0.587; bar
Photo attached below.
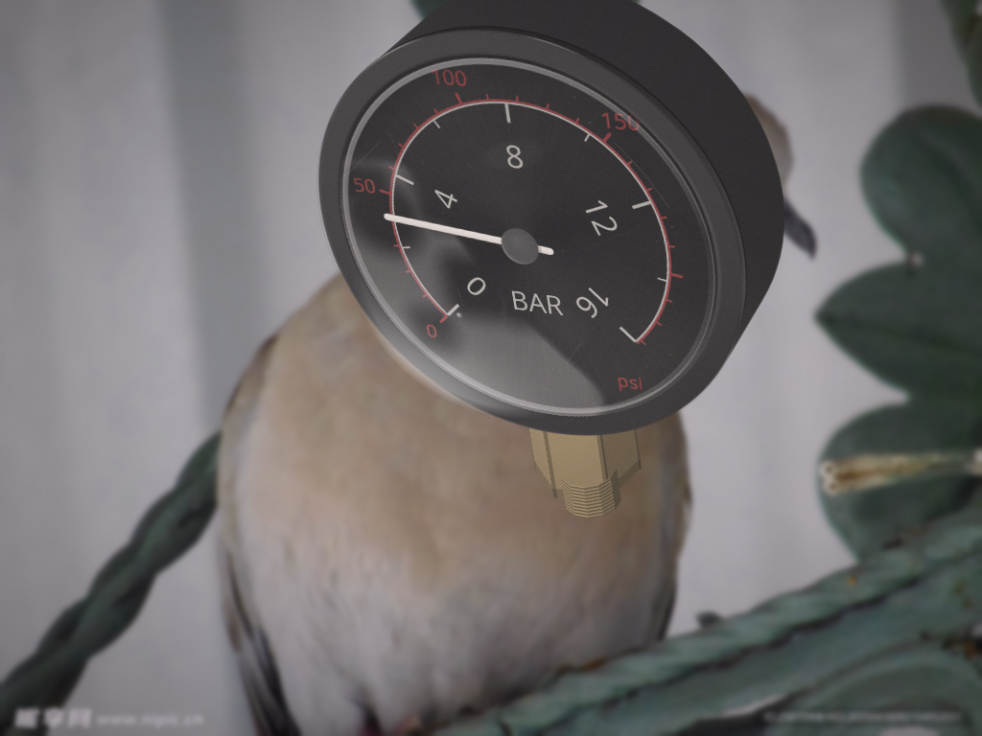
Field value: 3; bar
